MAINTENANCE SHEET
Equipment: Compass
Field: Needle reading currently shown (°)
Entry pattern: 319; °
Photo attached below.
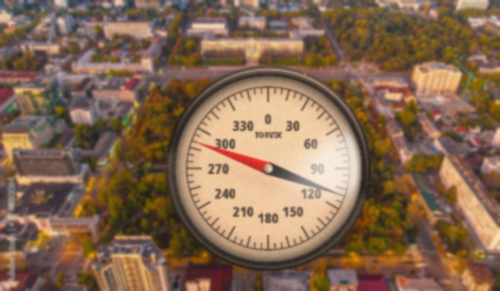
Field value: 290; °
